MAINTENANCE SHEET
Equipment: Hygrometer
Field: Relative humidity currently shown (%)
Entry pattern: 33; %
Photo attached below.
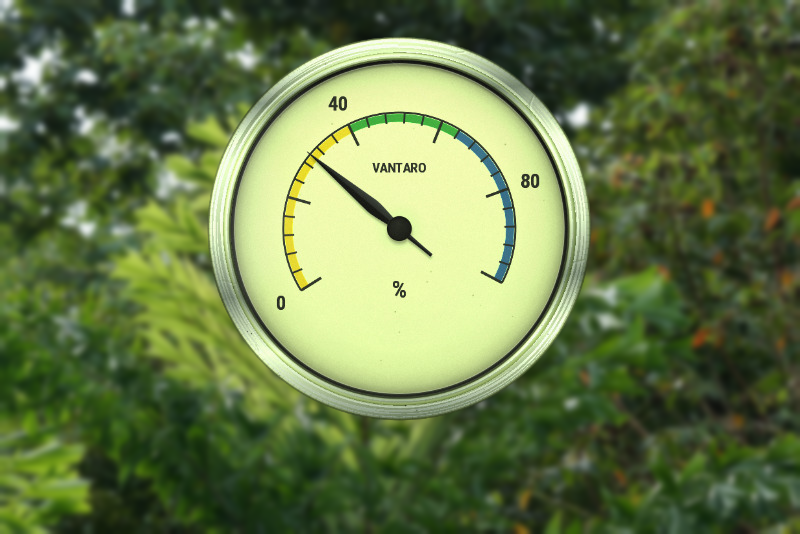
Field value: 30; %
